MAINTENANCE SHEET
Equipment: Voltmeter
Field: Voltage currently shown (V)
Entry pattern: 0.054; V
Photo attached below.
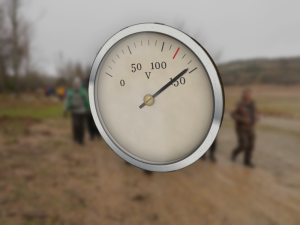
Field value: 145; V
